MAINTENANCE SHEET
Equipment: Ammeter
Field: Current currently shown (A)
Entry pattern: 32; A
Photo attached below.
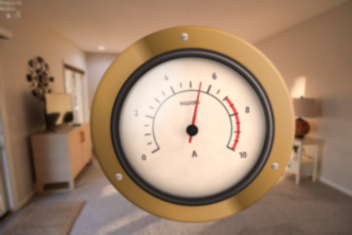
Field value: 5.5; A
